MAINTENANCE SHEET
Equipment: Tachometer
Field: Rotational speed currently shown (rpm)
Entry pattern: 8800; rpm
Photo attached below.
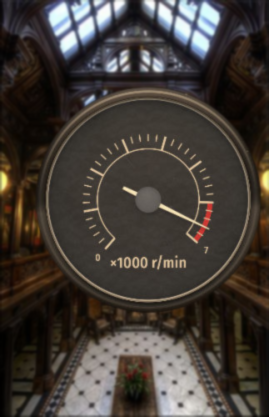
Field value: 6600; rpm
